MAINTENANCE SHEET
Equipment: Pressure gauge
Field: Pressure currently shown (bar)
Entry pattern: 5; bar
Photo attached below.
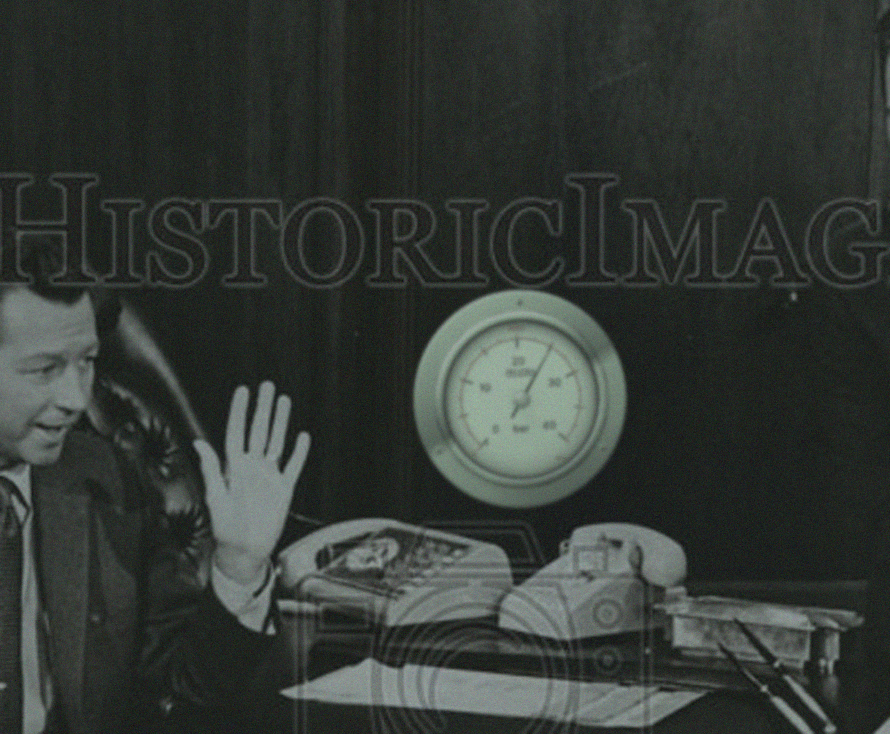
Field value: 25; bar
